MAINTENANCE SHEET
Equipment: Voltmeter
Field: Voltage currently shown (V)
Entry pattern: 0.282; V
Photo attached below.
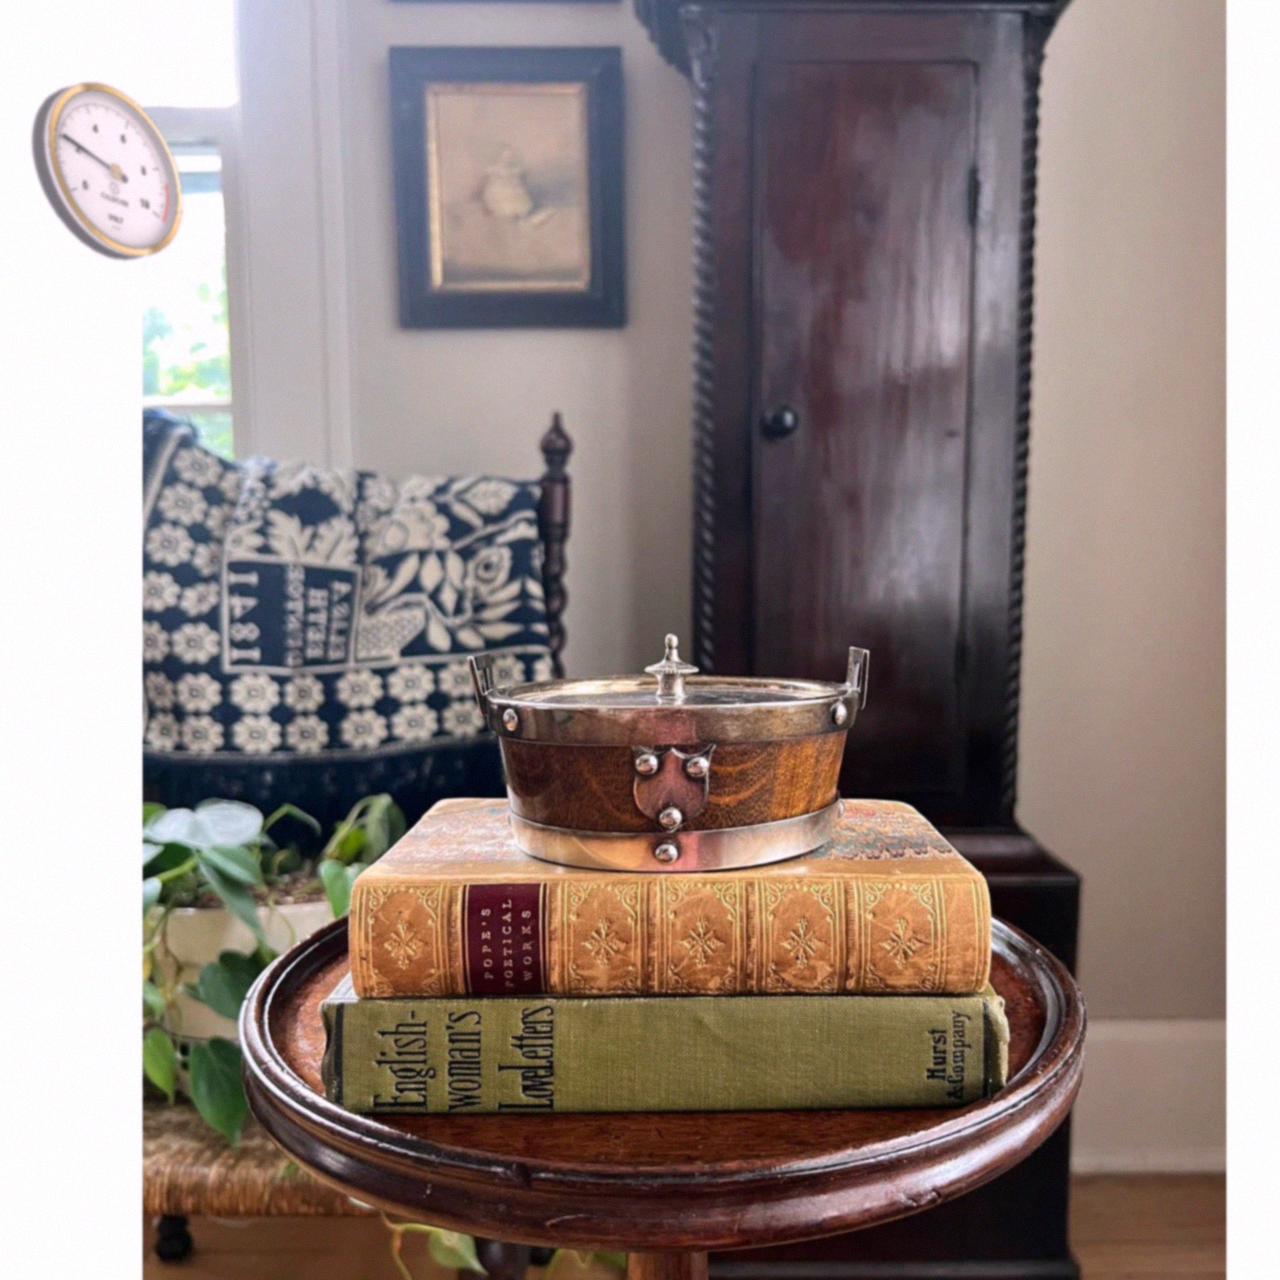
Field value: 2; V
